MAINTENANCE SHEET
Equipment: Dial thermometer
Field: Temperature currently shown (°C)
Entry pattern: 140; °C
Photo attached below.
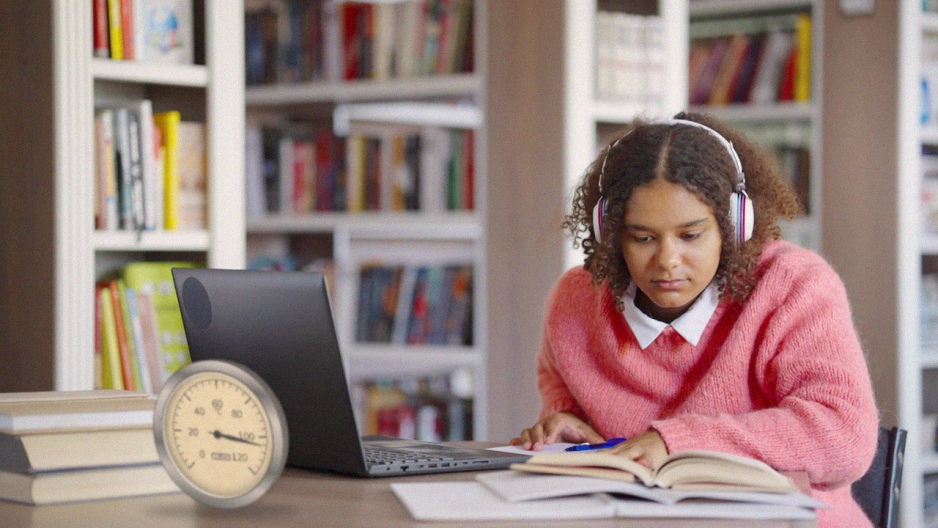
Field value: 104; °C
